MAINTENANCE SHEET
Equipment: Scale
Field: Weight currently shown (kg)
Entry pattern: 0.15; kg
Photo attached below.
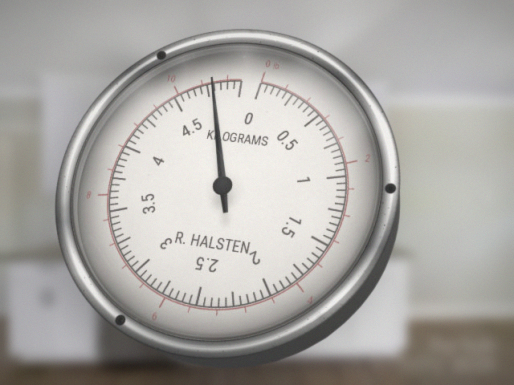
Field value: 4.8; kg
